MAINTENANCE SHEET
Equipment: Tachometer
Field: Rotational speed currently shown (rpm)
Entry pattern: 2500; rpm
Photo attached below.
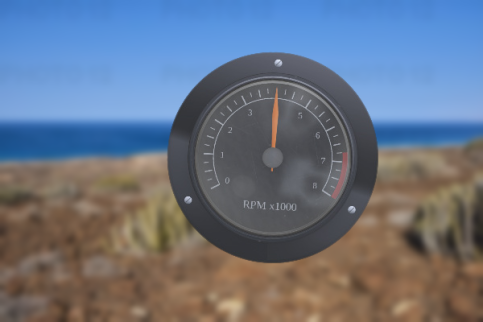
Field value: 4000; rpm
